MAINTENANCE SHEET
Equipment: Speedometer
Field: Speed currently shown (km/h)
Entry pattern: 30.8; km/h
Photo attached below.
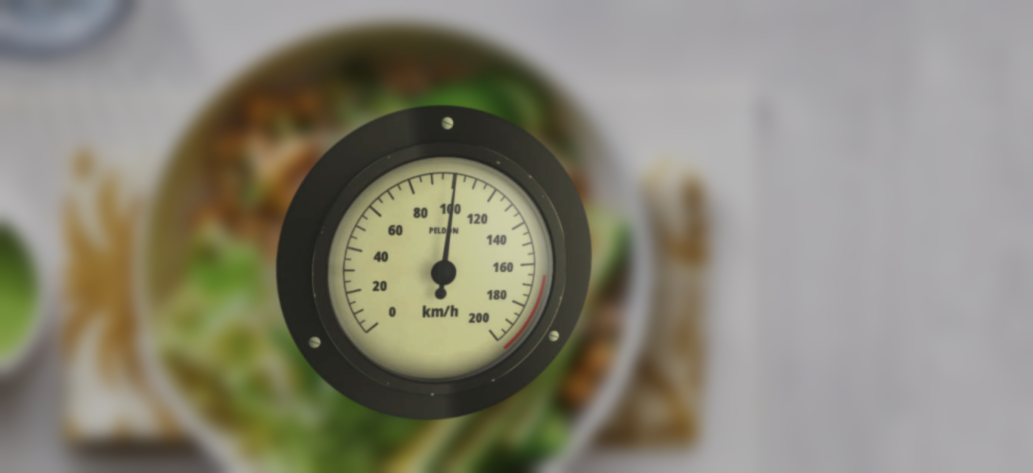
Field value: 100; km/h
